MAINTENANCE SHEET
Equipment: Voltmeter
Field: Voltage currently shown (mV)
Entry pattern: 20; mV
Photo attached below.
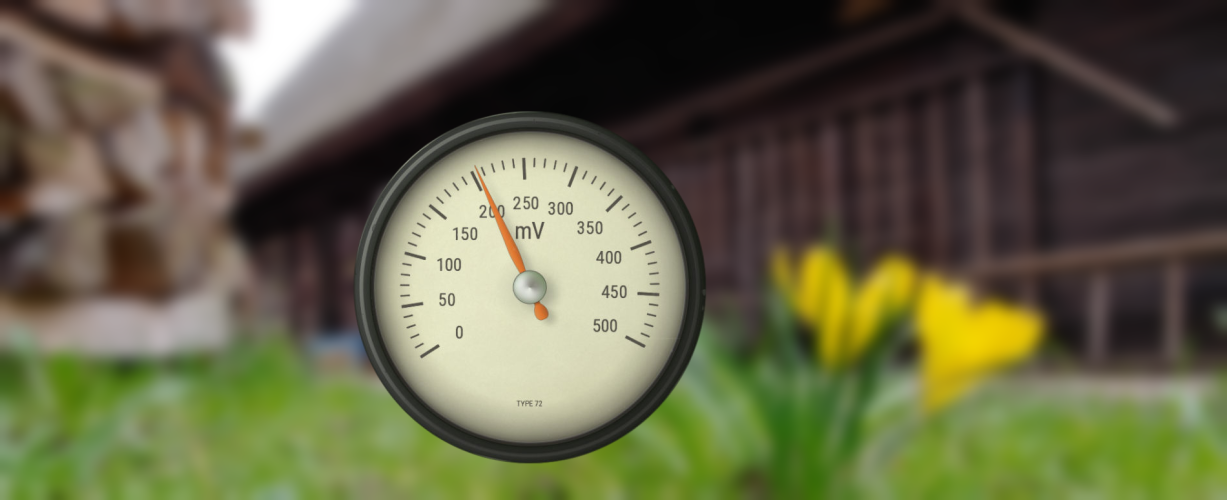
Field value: 205; mV
